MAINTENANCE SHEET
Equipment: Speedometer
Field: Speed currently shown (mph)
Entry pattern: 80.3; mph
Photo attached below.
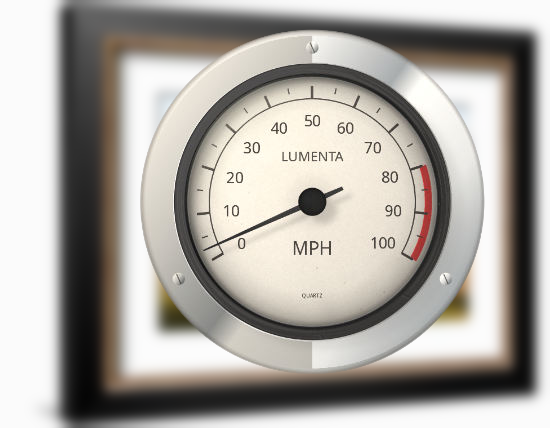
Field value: 2.5; mph
